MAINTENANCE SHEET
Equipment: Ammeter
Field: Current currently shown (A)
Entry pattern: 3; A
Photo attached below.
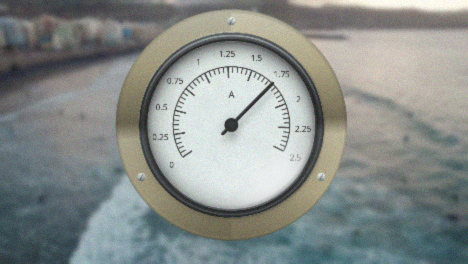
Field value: 1.75; A
